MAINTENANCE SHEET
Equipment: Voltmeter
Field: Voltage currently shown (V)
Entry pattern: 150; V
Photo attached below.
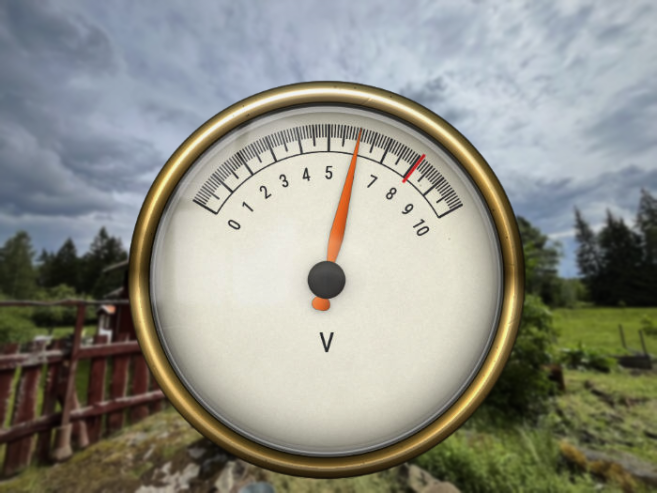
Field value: 6; V
